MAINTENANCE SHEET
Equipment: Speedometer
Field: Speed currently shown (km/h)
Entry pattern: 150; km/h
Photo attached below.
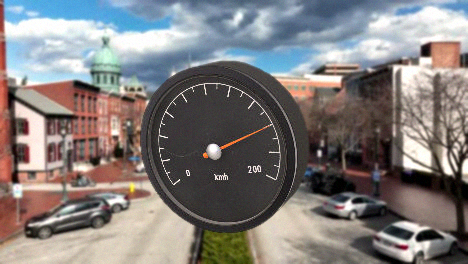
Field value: 160; km/h
